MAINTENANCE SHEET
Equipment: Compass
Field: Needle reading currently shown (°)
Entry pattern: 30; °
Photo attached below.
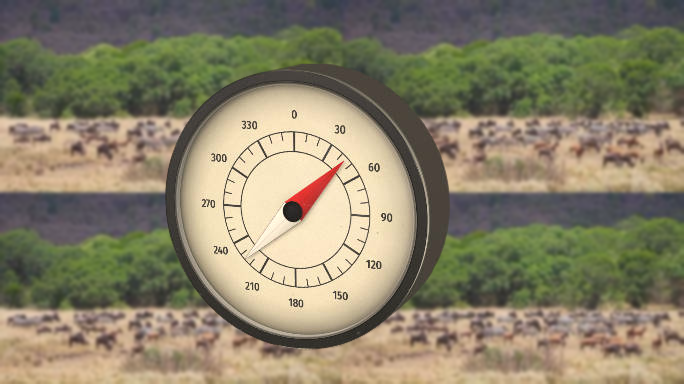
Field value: 45; °
